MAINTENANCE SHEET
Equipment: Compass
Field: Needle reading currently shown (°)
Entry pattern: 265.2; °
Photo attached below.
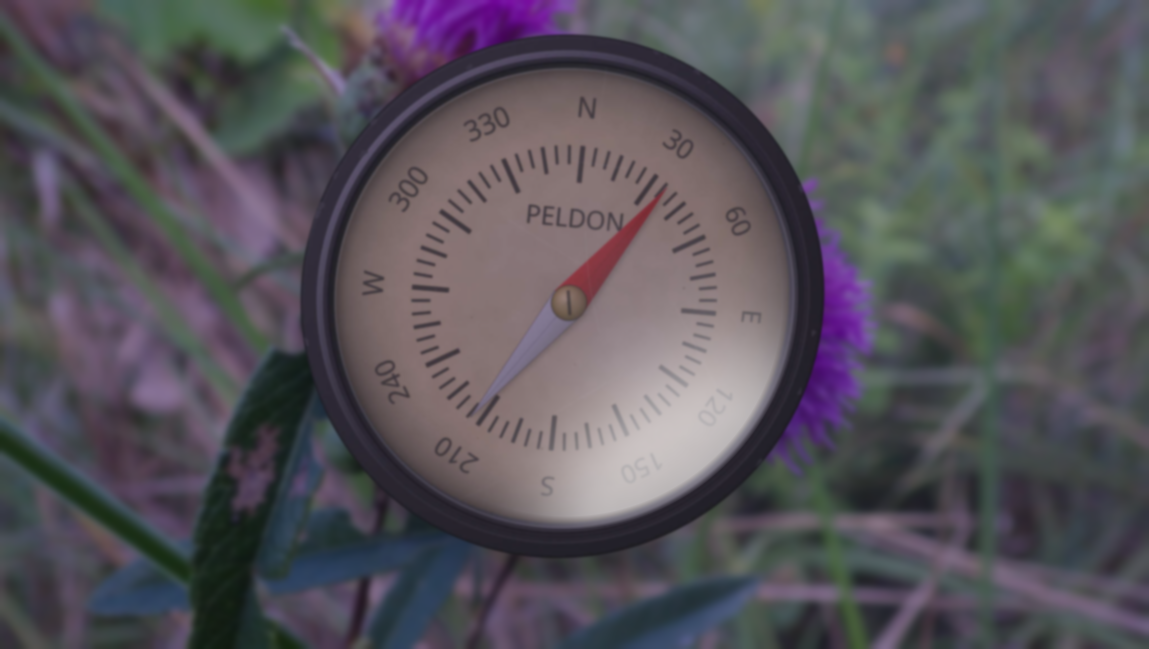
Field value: 35; °
